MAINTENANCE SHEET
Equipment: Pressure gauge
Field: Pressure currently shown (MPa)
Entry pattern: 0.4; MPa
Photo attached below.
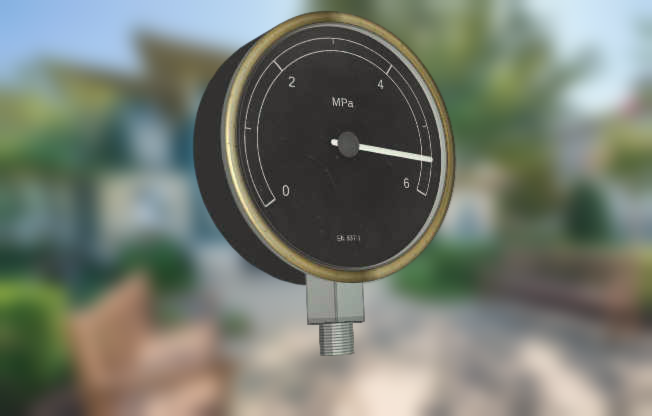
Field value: 5.5; MPa
